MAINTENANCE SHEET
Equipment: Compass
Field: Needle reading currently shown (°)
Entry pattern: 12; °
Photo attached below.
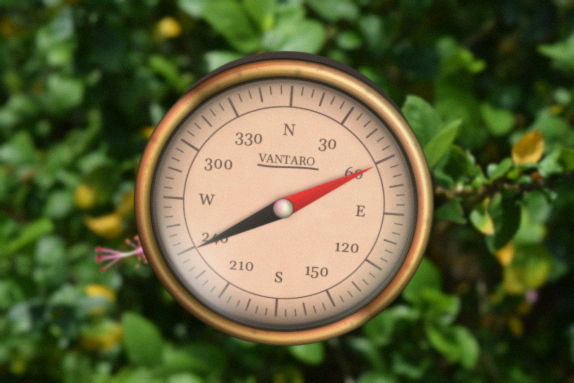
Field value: 60; °
